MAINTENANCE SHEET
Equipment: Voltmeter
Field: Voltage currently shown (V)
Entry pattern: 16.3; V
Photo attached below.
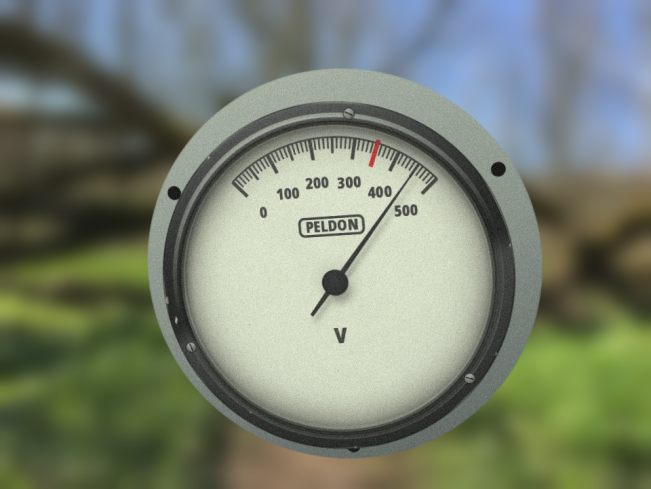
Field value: 450; V
